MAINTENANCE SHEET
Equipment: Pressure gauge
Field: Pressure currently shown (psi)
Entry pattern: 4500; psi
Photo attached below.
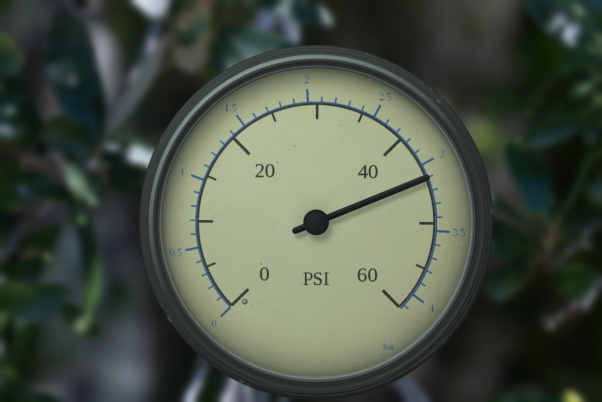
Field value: 45; psi
